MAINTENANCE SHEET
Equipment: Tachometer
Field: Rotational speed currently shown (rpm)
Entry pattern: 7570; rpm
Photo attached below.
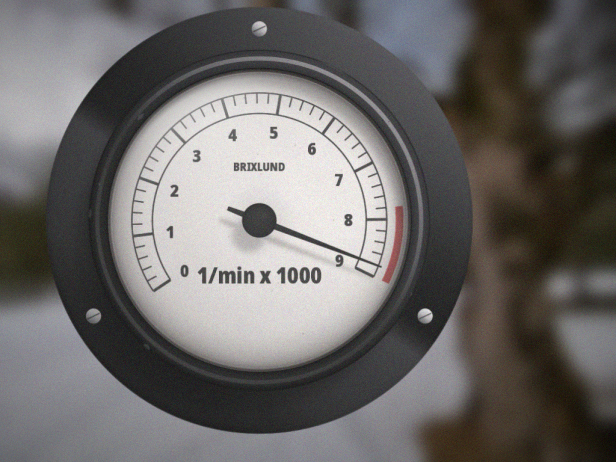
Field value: 8800; rpm
